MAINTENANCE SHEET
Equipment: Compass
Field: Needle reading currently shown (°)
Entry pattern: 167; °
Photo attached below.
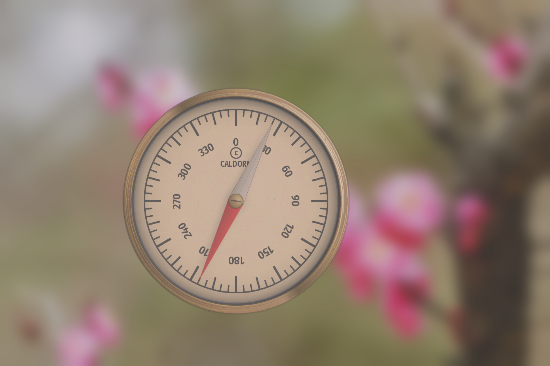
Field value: 205; °
